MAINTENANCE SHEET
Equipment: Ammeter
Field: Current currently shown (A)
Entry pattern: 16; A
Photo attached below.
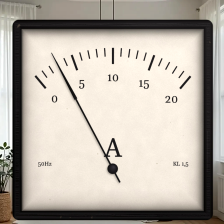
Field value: 3; A
